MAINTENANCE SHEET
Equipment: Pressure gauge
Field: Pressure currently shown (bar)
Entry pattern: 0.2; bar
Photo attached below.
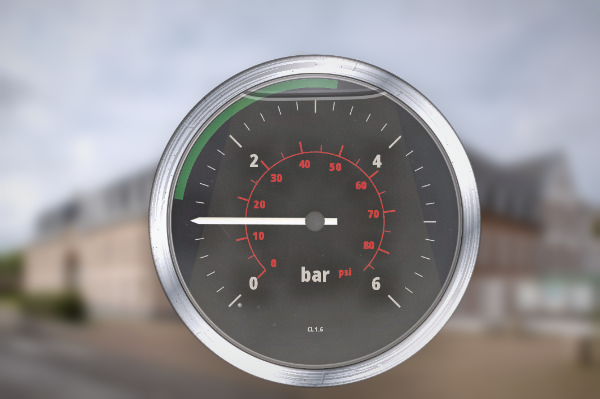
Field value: 1; bar
